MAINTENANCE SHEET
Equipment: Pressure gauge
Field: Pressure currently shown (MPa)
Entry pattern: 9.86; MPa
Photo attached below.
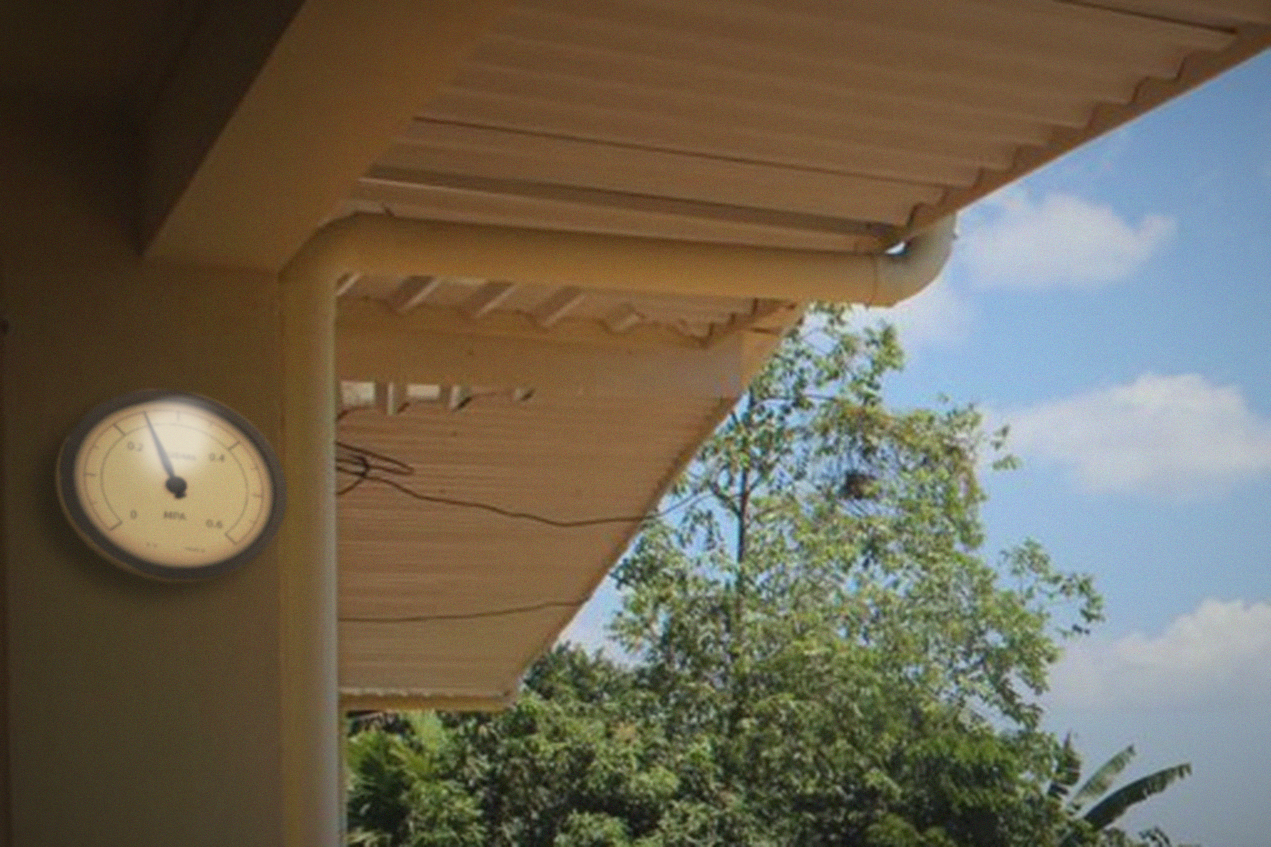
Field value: 0.25; MPa
